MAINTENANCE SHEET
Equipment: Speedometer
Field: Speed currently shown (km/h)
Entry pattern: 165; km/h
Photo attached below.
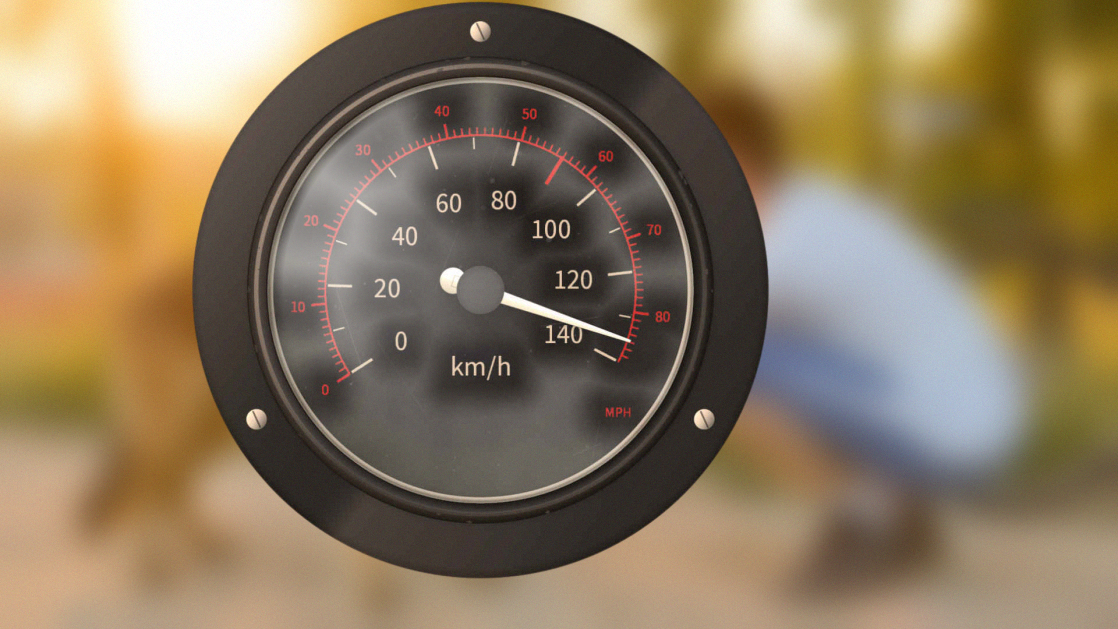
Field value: 135; km/h
